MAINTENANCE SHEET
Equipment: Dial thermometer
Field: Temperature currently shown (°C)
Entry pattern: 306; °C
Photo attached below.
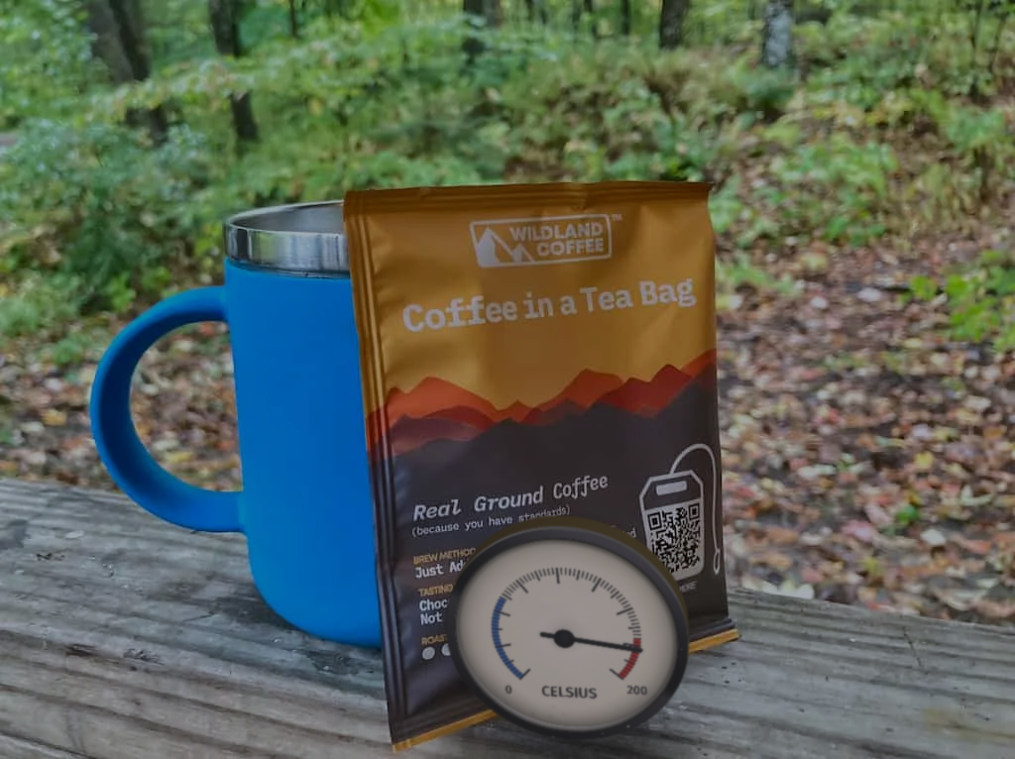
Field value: 175; °C
